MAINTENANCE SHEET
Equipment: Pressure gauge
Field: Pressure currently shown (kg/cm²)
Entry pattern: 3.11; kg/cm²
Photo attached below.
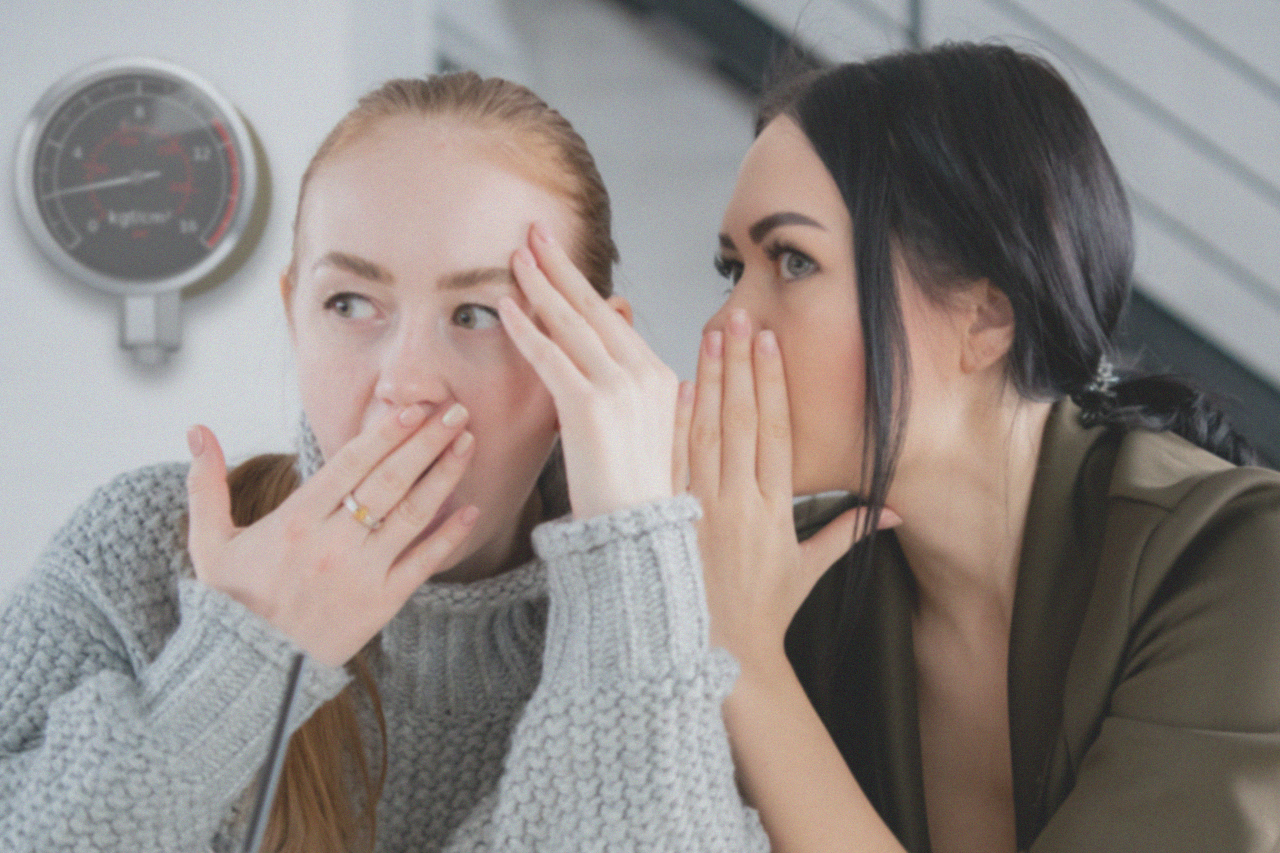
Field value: 2; kg/cm²
